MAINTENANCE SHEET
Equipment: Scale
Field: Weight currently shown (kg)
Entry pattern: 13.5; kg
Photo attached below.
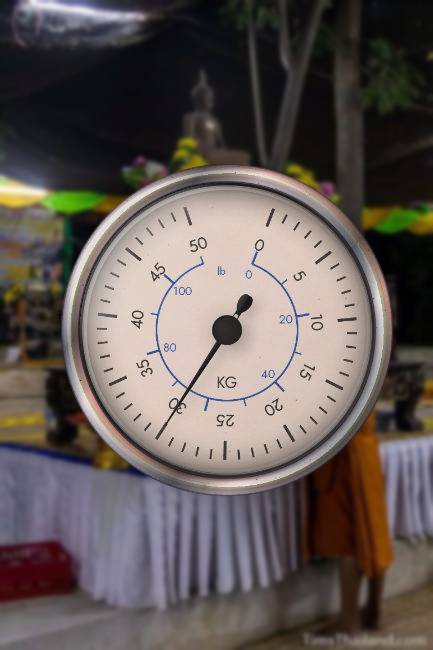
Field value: 30; kg
